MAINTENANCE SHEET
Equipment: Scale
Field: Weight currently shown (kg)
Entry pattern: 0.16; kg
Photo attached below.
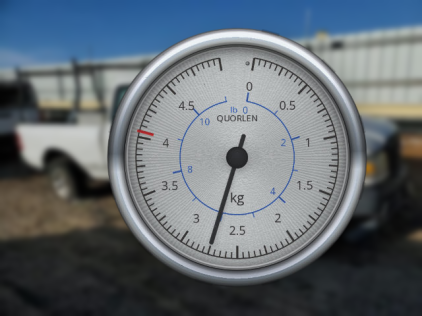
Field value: 2.75; kg
